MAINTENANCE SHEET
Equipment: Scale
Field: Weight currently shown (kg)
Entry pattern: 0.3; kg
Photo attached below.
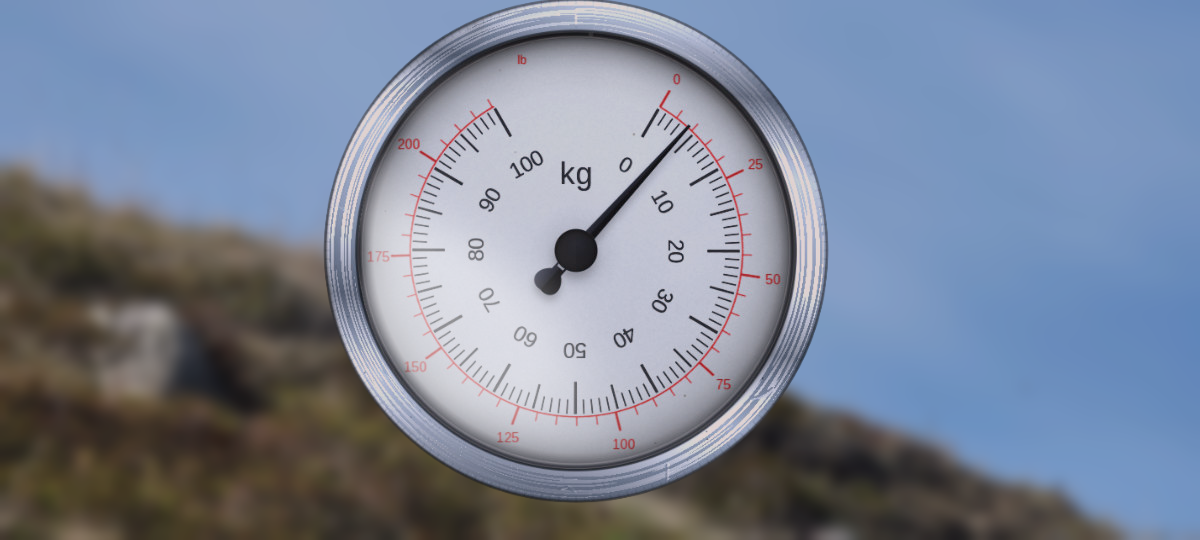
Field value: 4; kg
